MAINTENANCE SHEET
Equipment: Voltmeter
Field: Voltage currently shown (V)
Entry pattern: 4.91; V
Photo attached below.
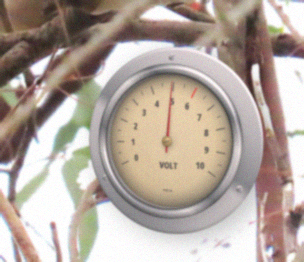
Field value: 5; V
